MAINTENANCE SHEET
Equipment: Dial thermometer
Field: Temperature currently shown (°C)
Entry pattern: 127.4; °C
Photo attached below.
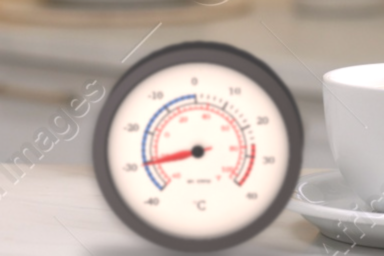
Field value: -30; °C
